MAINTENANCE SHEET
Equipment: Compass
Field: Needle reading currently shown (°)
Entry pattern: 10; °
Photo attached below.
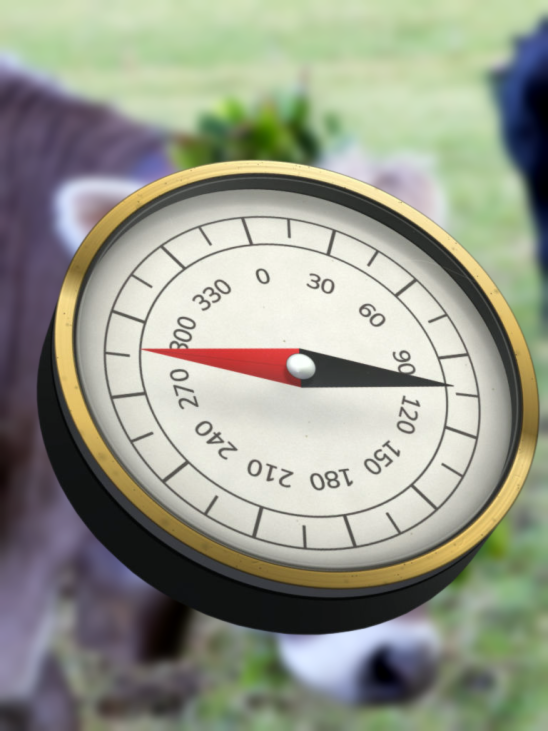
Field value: 285; °
